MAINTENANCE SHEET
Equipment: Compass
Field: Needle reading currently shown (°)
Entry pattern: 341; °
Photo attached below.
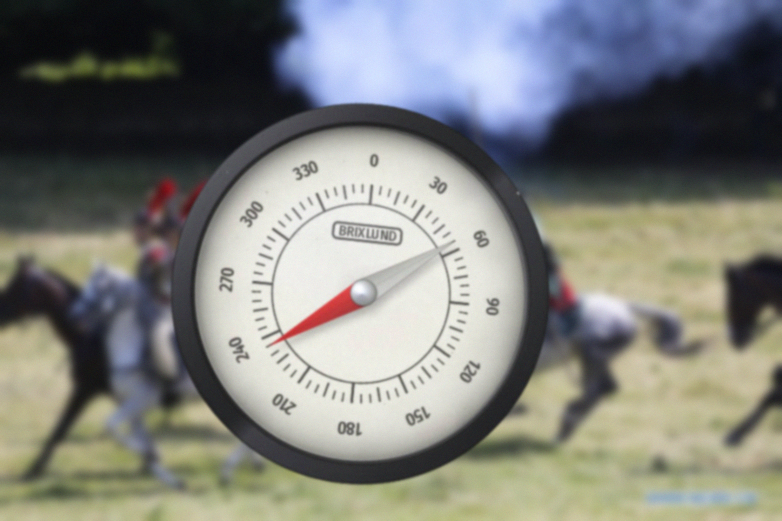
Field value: 235; °
